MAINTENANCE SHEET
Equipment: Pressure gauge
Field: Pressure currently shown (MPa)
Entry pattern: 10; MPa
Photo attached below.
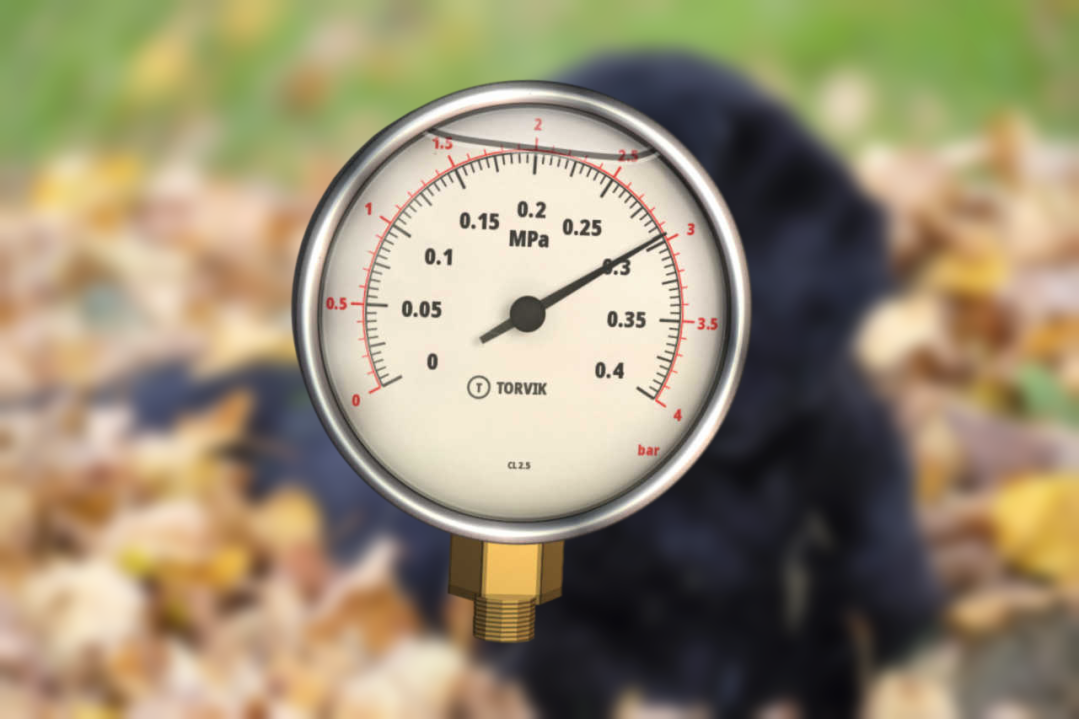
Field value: 0.295; MPa
